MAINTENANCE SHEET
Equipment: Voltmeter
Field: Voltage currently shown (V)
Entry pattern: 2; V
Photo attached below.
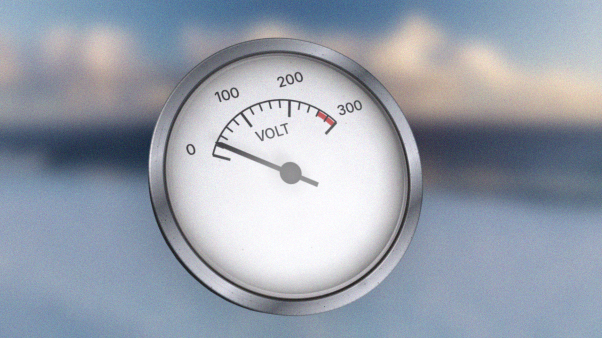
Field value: 20; V
